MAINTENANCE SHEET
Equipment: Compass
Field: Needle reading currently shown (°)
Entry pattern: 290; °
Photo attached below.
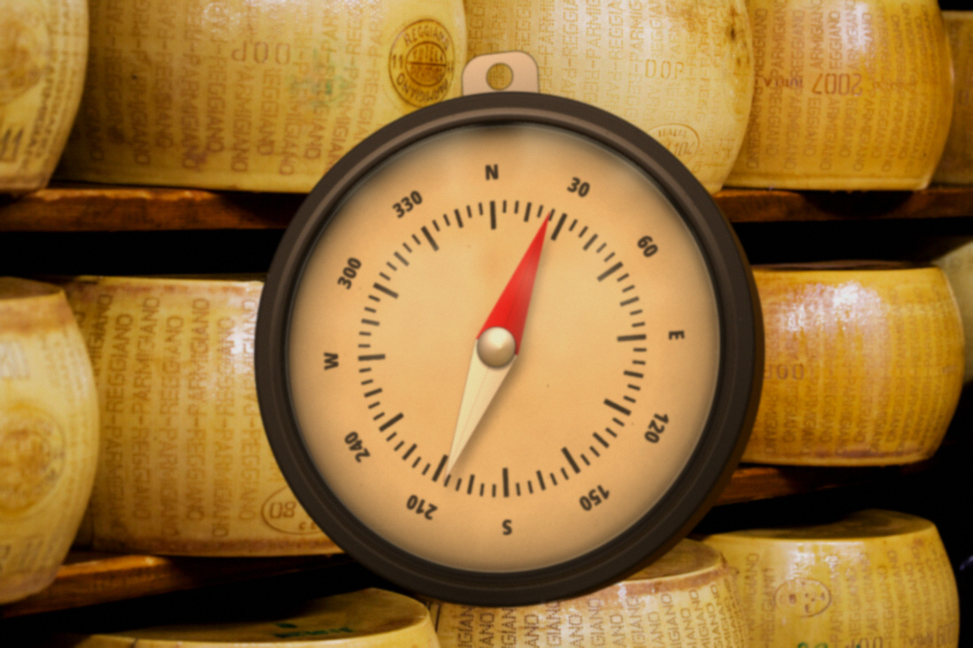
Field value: 25; °
